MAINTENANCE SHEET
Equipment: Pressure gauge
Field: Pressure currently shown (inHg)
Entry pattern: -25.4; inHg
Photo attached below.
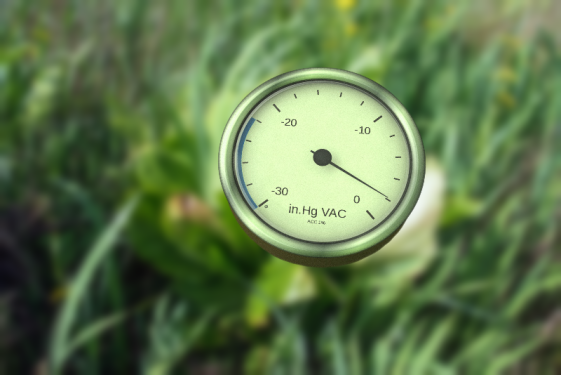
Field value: -2; inHg
